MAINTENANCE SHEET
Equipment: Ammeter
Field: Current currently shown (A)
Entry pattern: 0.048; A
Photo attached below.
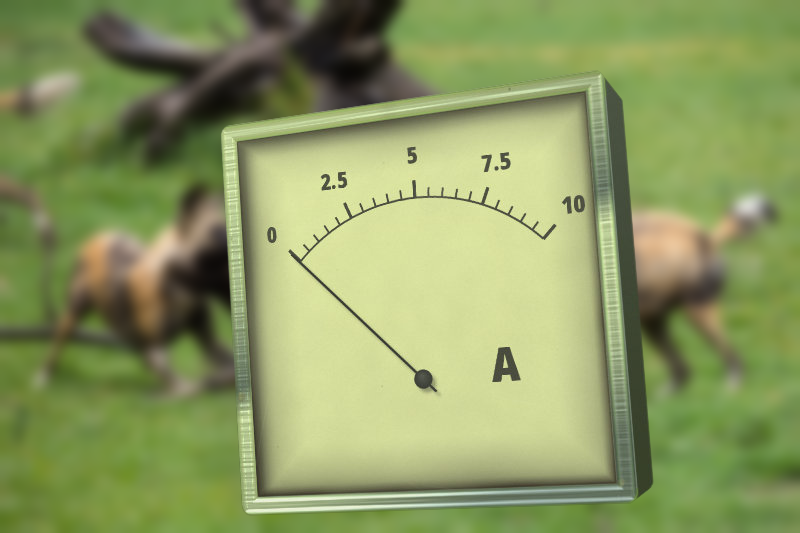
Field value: 0; A
